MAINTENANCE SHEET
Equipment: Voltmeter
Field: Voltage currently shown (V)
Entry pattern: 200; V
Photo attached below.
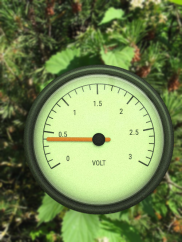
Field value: 0.4; V
